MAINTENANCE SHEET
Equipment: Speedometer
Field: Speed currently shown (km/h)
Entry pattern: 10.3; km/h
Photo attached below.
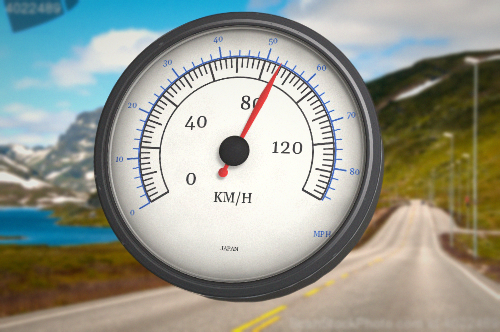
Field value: 86; km/h
